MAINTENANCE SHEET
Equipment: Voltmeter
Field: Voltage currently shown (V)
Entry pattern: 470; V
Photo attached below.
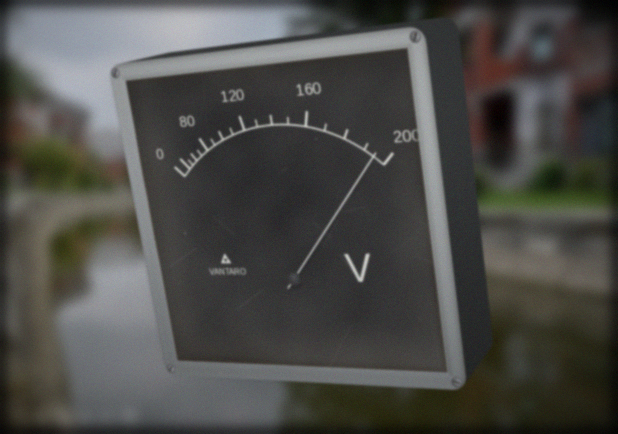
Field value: 195; V
